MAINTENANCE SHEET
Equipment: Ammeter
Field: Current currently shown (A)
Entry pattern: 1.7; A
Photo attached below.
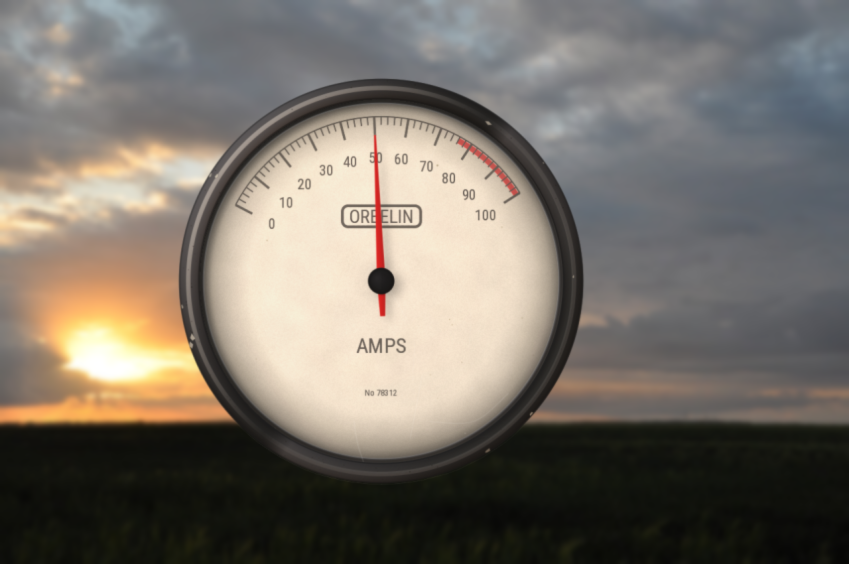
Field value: 50; A
